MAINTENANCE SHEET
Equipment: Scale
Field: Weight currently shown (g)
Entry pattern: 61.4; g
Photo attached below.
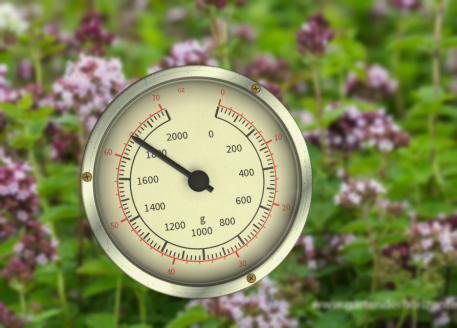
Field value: 1800; g
